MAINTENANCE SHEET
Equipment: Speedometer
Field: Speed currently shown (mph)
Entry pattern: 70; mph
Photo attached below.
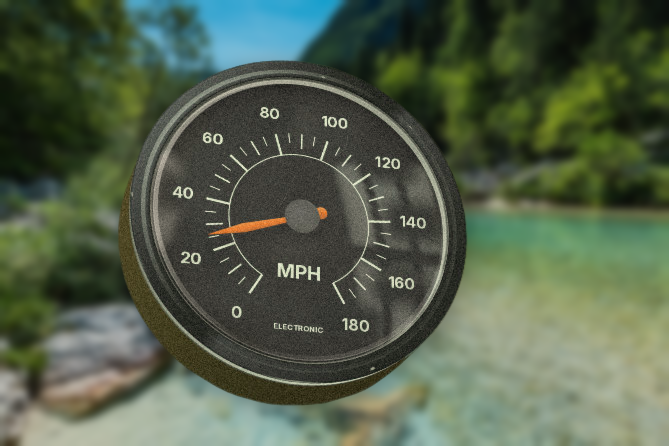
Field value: 25; mph
